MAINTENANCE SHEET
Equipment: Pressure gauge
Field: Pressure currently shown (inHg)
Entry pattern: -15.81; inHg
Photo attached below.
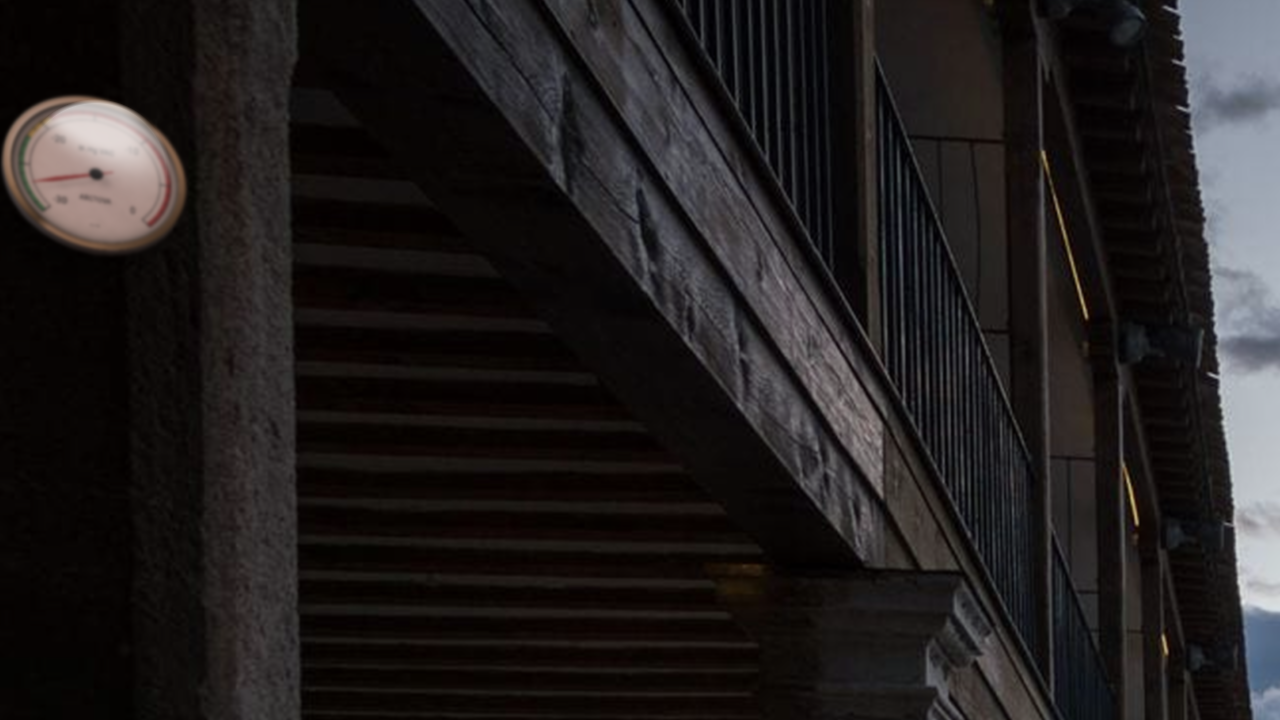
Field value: -27; inHg
